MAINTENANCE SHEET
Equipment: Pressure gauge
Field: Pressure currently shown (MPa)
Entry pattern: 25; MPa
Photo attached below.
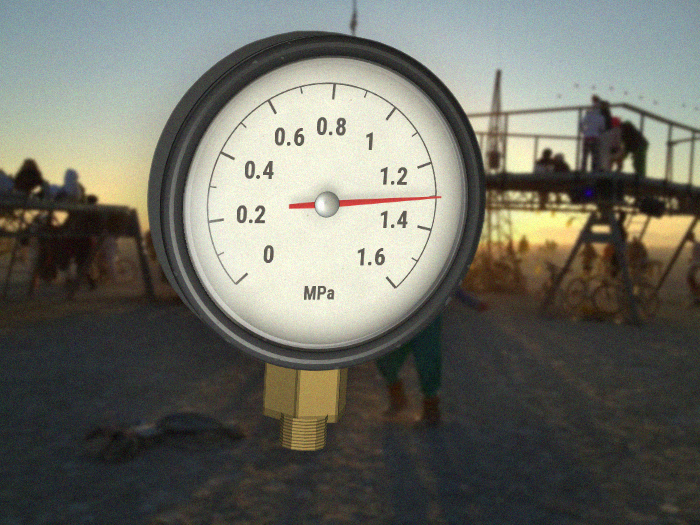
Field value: 1.3; MPa
